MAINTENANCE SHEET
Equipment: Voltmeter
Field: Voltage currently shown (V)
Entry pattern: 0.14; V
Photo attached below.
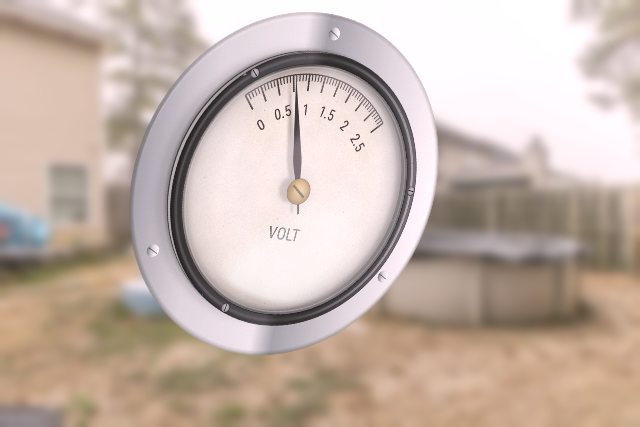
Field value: 0.75; V
